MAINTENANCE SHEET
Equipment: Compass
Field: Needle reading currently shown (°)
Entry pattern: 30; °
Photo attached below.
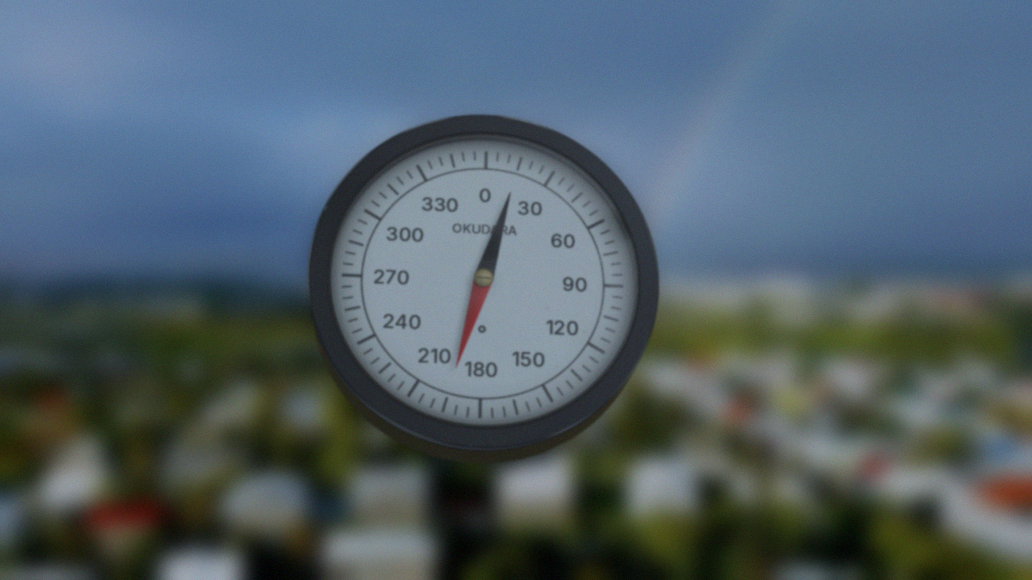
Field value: 195; °
